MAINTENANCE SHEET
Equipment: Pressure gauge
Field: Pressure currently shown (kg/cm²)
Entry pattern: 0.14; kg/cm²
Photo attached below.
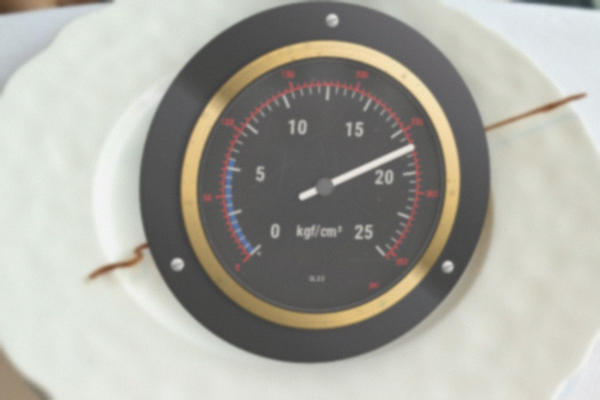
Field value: 18.5; kg/cm²
